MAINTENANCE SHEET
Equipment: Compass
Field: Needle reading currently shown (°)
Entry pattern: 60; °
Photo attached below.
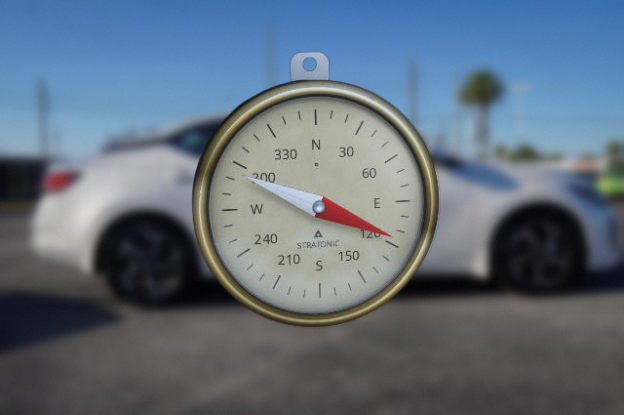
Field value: 115; °
